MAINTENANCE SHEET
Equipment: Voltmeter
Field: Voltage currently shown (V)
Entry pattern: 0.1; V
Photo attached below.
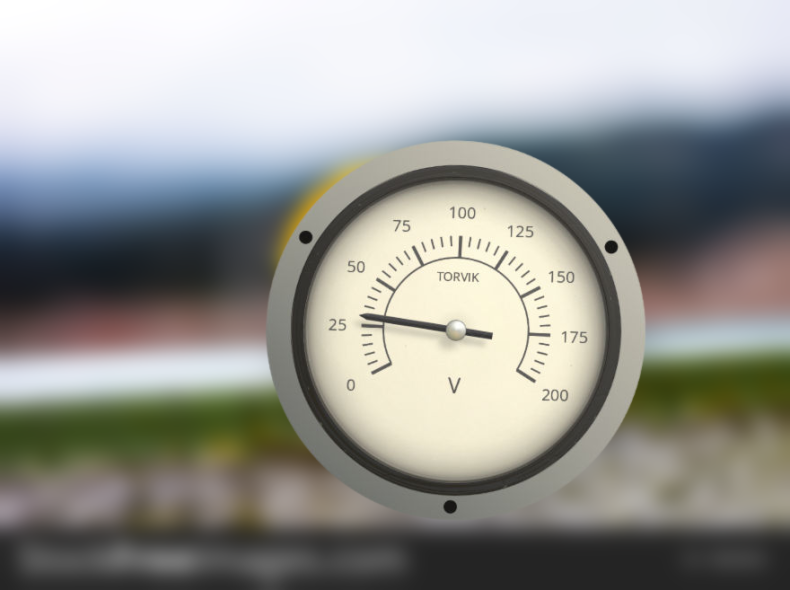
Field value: 30; V
